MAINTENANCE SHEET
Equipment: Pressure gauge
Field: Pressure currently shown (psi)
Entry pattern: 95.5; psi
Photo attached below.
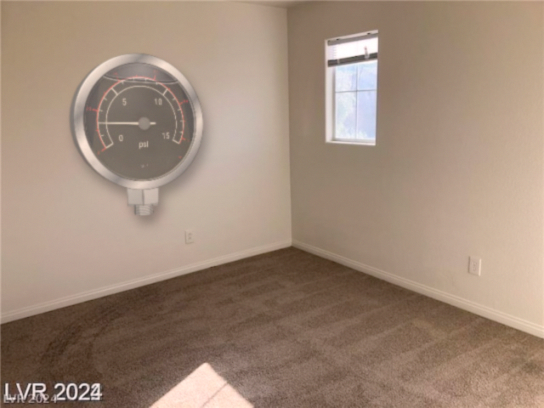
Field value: 2; psi
